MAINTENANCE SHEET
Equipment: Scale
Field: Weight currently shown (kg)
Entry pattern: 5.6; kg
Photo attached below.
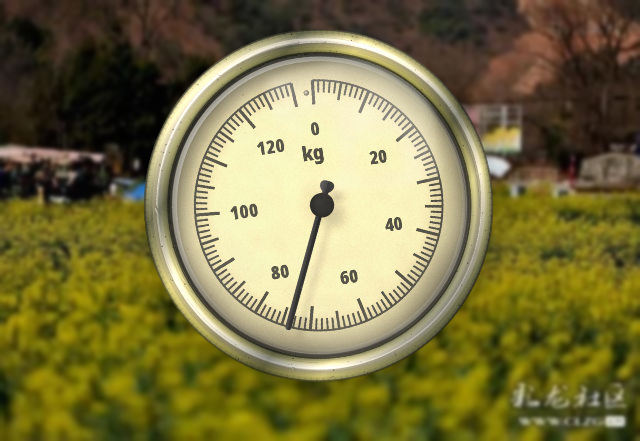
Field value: 74; kg
